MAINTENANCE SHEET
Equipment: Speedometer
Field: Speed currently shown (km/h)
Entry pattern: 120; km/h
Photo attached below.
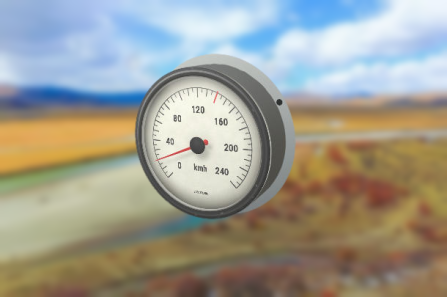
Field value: 20; km/h
